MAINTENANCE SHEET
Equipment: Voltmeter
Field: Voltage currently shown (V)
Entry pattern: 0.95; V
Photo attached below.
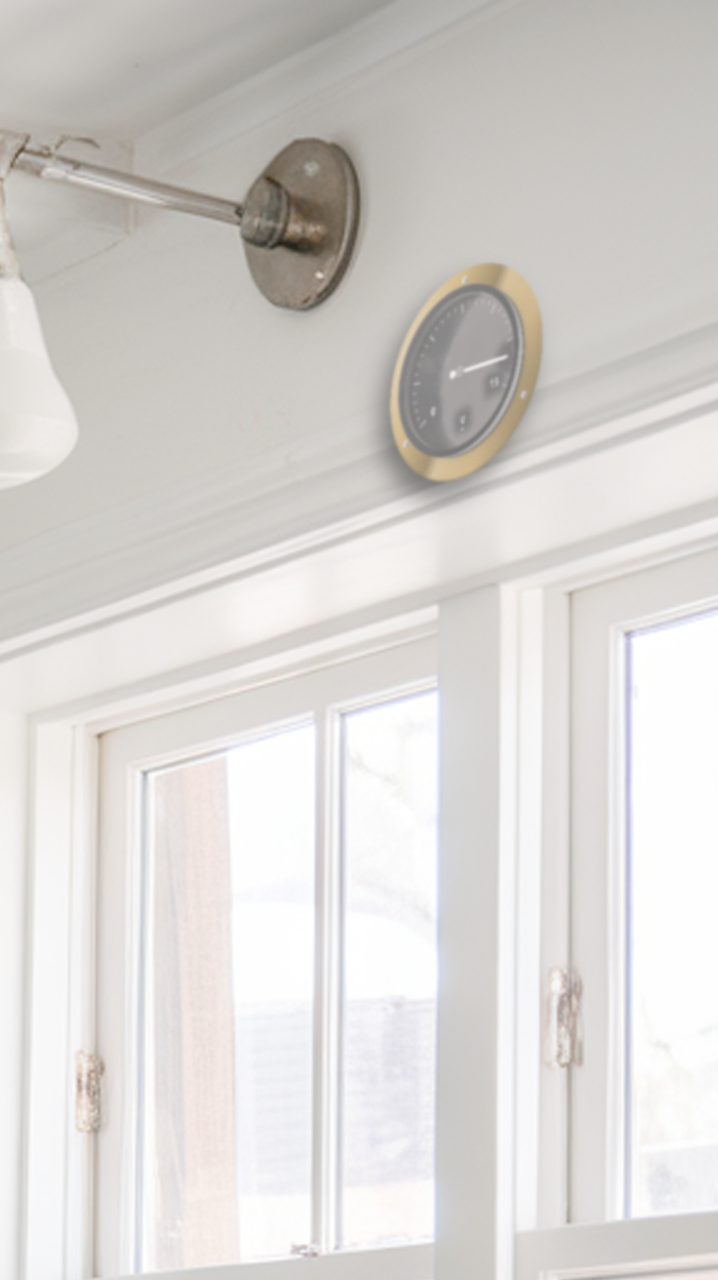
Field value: 13.5; V
